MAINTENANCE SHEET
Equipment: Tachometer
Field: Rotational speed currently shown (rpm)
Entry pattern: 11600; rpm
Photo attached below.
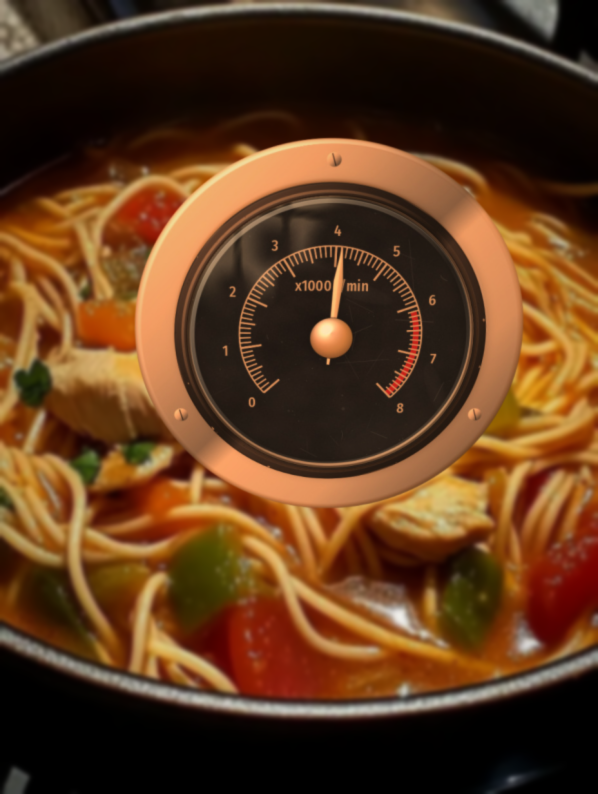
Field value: 4100; rpm
